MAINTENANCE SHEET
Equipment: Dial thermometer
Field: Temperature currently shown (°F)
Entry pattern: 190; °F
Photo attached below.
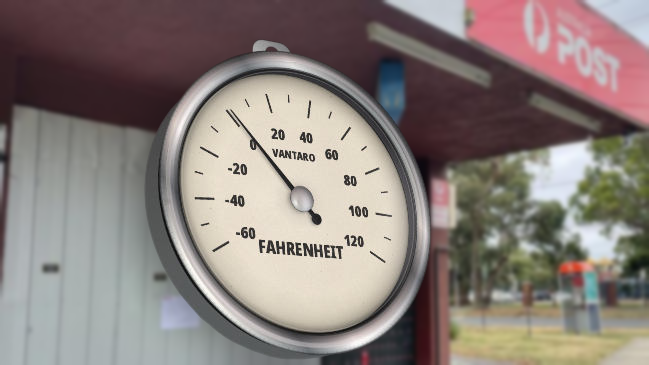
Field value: 0; °F
